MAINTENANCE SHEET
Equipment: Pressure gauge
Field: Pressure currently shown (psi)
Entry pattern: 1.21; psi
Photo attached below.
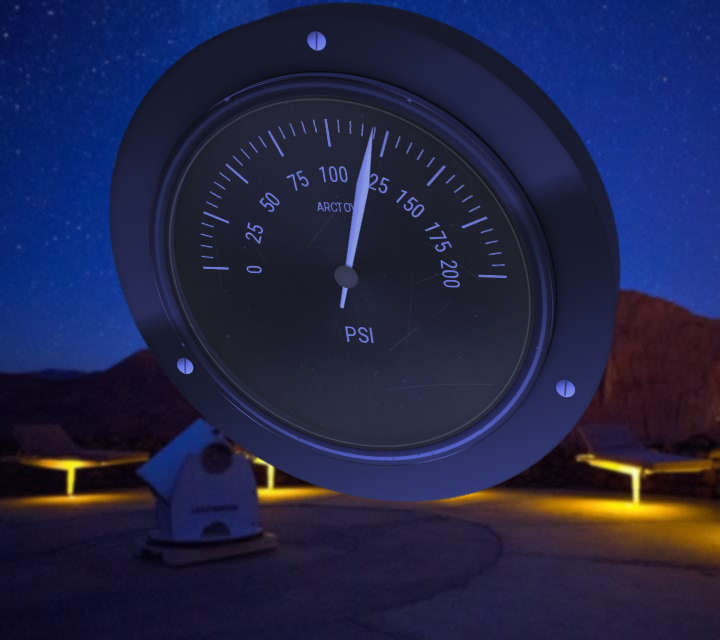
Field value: 120; psi
